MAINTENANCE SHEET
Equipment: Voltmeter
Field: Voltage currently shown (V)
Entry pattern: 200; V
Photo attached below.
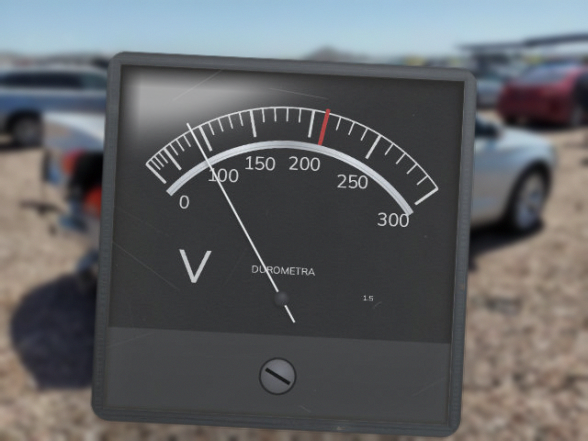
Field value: 90; V
